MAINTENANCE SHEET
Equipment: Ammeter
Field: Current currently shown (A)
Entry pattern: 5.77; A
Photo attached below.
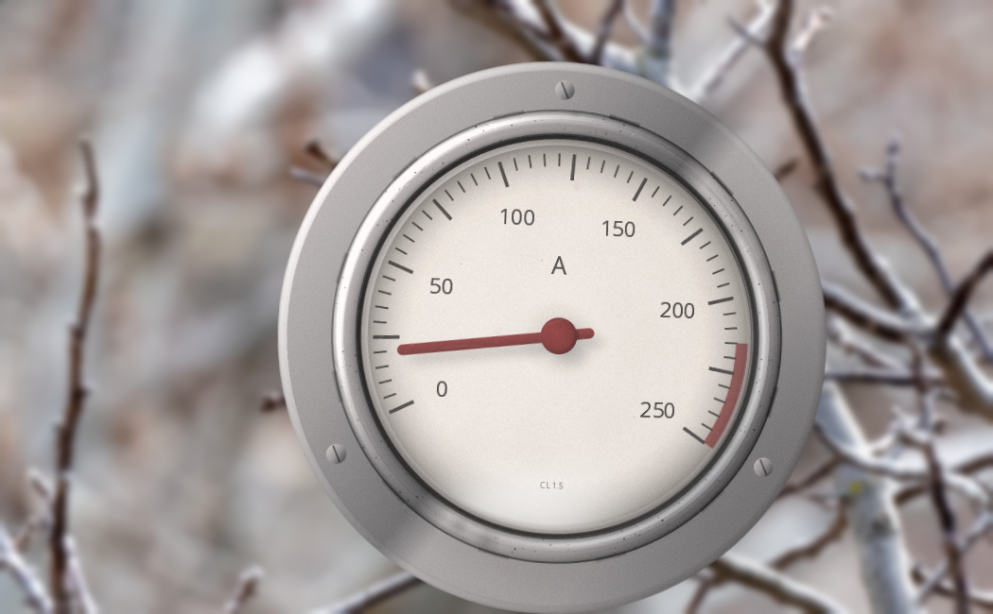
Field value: 20; A
